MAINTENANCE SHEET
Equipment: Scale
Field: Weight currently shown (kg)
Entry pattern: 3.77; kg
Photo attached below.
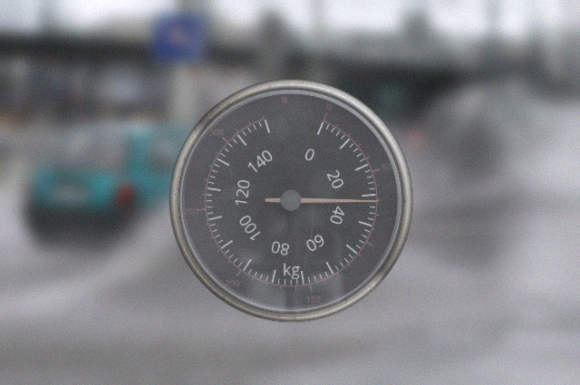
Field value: 32; kg
